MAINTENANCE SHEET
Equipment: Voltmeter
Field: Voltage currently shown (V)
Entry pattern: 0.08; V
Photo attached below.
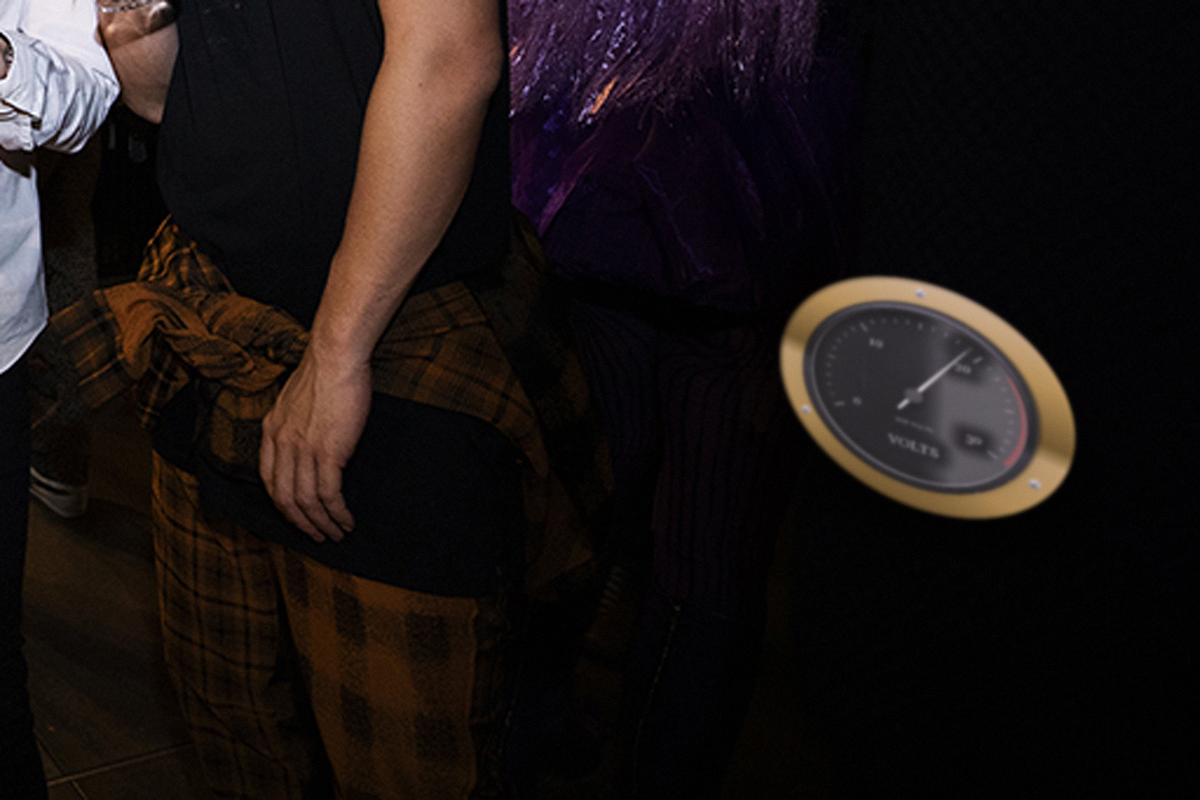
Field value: 19; V
